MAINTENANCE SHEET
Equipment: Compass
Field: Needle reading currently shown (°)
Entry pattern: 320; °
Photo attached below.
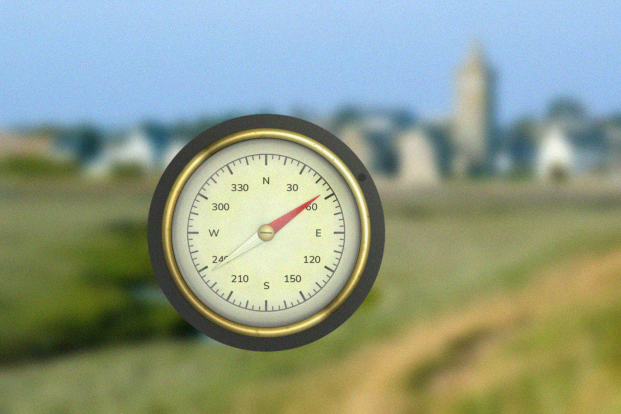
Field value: 55; °
